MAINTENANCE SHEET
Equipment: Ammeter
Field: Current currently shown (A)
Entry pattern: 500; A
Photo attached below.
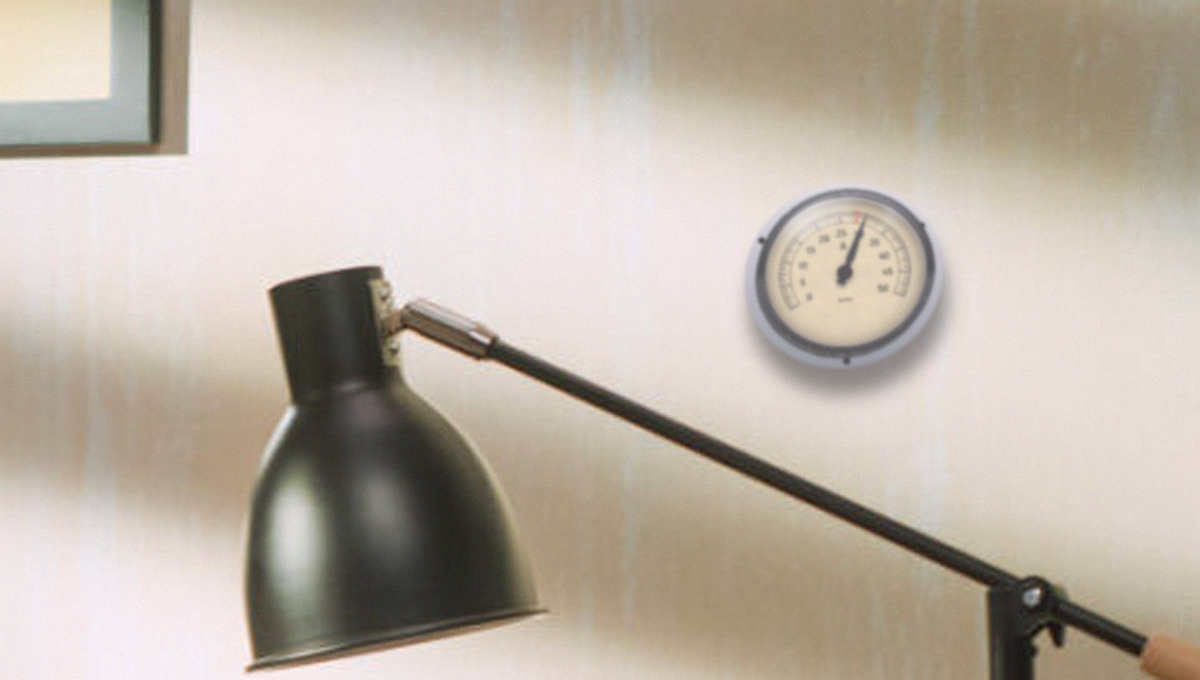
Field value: 30; A
